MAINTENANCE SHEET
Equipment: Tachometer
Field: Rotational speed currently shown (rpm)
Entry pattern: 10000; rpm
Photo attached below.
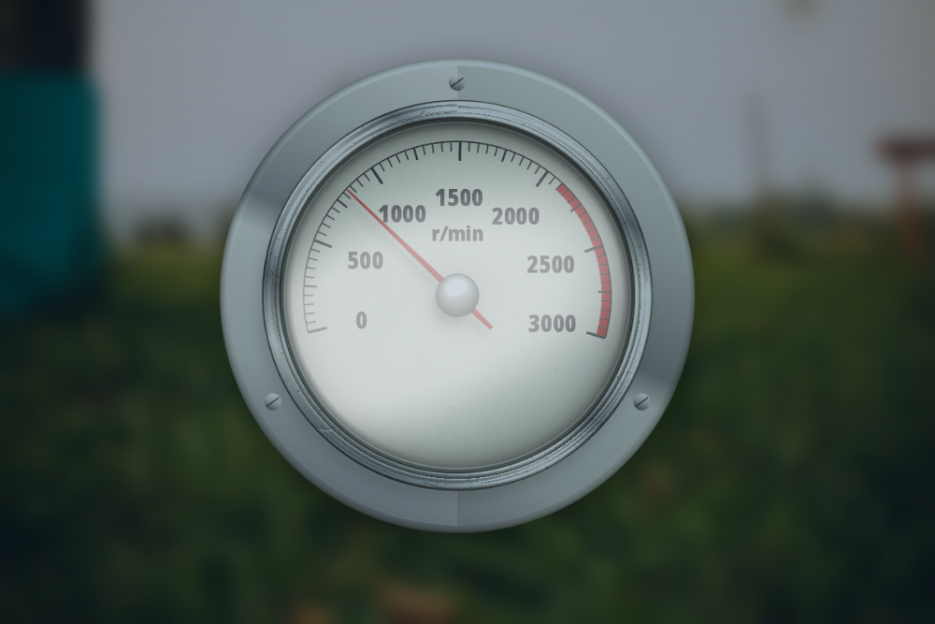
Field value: 825; rpm
